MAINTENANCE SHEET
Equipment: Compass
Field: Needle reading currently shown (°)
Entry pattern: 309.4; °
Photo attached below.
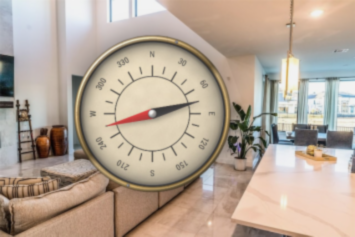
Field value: 255; °
